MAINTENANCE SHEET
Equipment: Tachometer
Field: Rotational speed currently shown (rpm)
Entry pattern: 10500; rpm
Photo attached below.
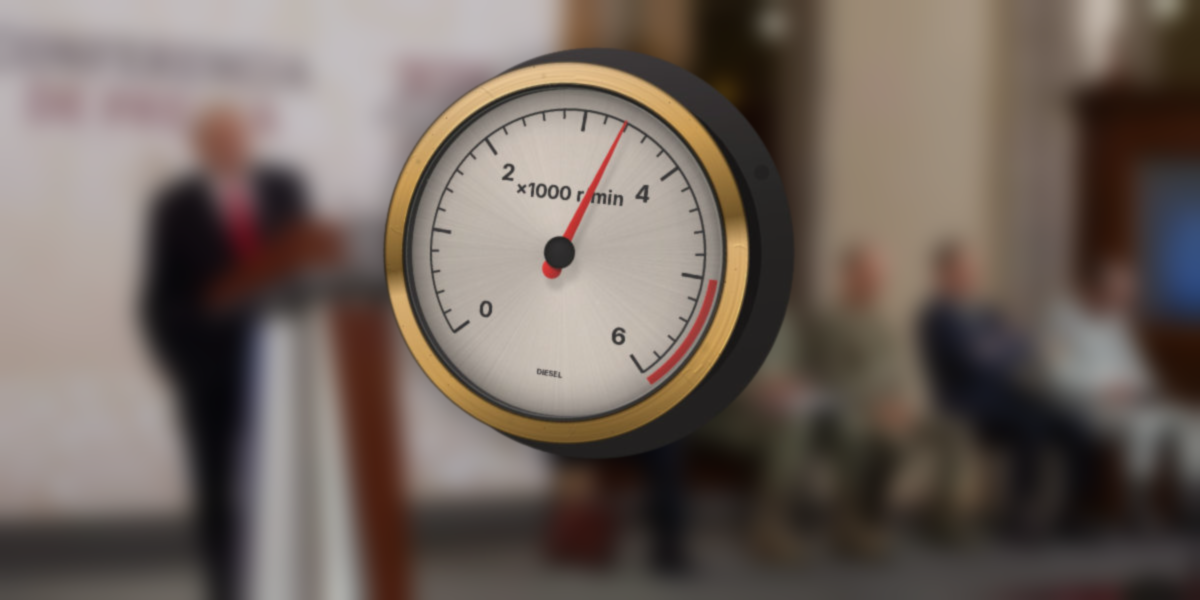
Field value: 3400; rpm
